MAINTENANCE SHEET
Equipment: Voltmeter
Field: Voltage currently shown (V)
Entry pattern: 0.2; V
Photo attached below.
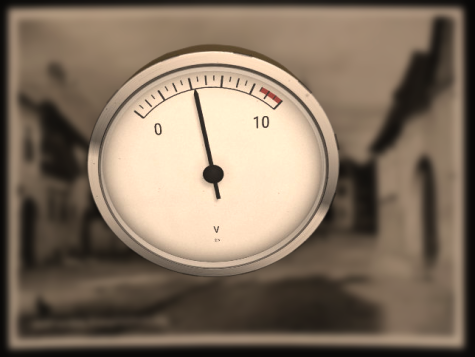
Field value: 4.25; V
